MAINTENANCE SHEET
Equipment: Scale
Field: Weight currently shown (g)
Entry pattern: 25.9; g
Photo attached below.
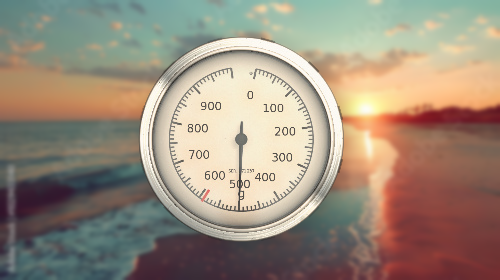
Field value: 500; g
